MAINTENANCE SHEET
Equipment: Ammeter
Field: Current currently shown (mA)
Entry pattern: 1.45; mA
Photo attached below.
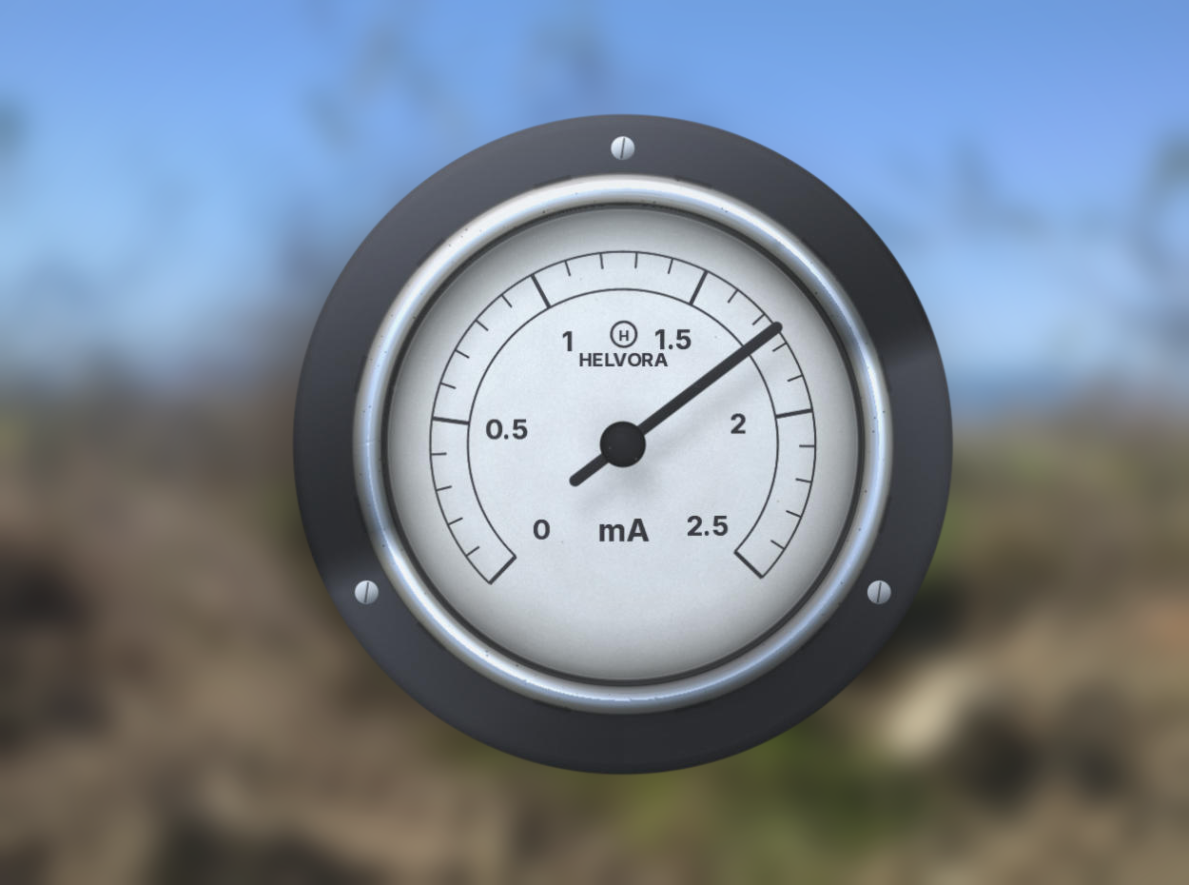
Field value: 1.75; mA
